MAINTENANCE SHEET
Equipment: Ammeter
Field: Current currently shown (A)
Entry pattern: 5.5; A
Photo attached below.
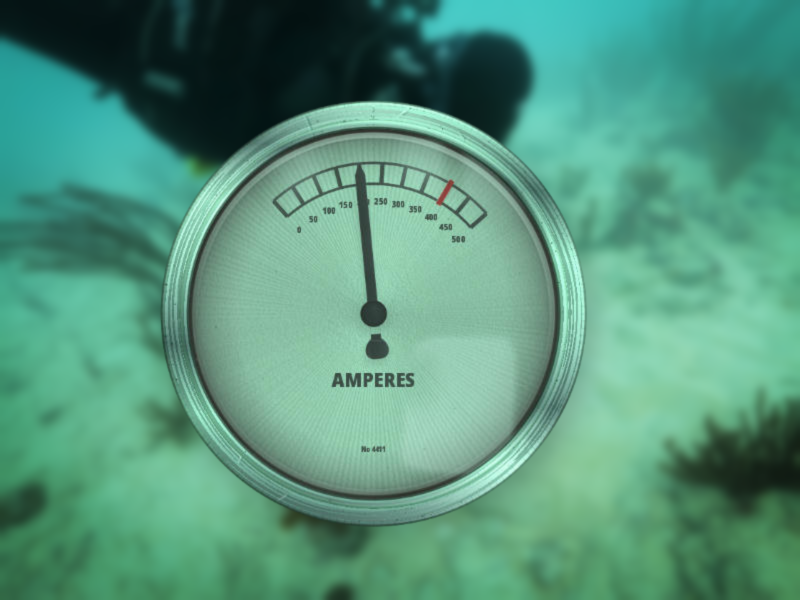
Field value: 200; A
